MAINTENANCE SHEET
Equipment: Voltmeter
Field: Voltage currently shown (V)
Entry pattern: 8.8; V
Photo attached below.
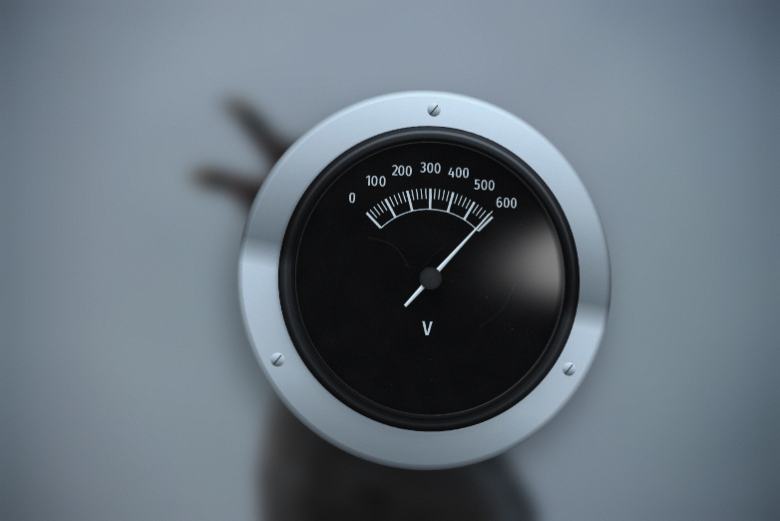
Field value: 580; V
